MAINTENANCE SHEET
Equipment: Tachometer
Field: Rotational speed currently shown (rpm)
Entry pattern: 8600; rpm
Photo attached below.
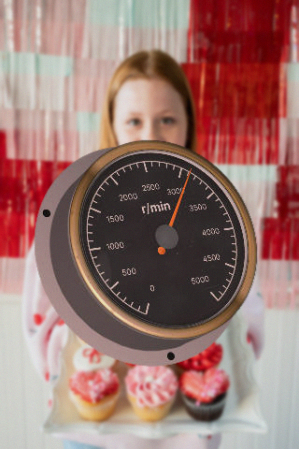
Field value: 3100; rpm
